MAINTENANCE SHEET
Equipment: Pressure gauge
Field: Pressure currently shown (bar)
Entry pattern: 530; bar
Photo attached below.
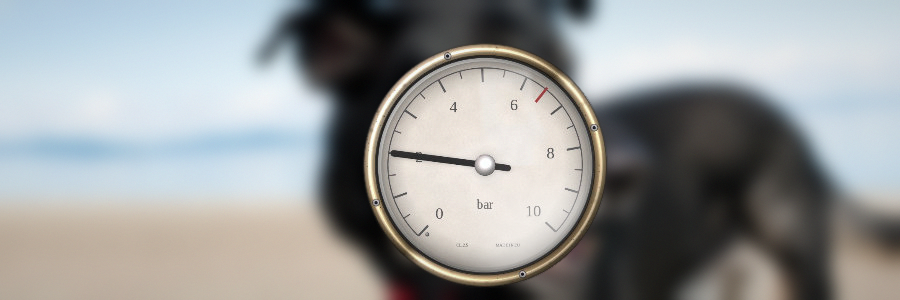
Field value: 2; bar
